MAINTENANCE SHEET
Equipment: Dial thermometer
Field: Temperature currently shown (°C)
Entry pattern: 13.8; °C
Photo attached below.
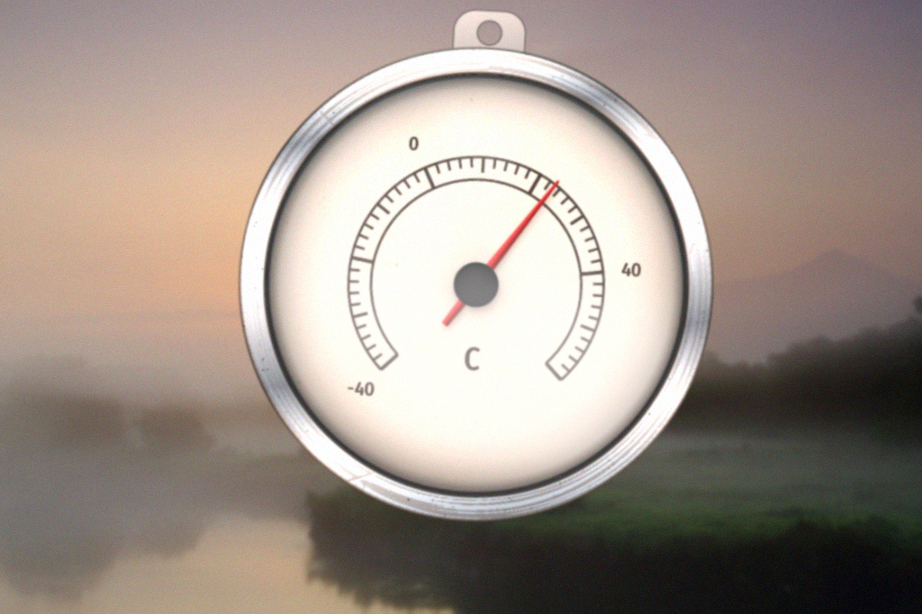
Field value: 23; °C
